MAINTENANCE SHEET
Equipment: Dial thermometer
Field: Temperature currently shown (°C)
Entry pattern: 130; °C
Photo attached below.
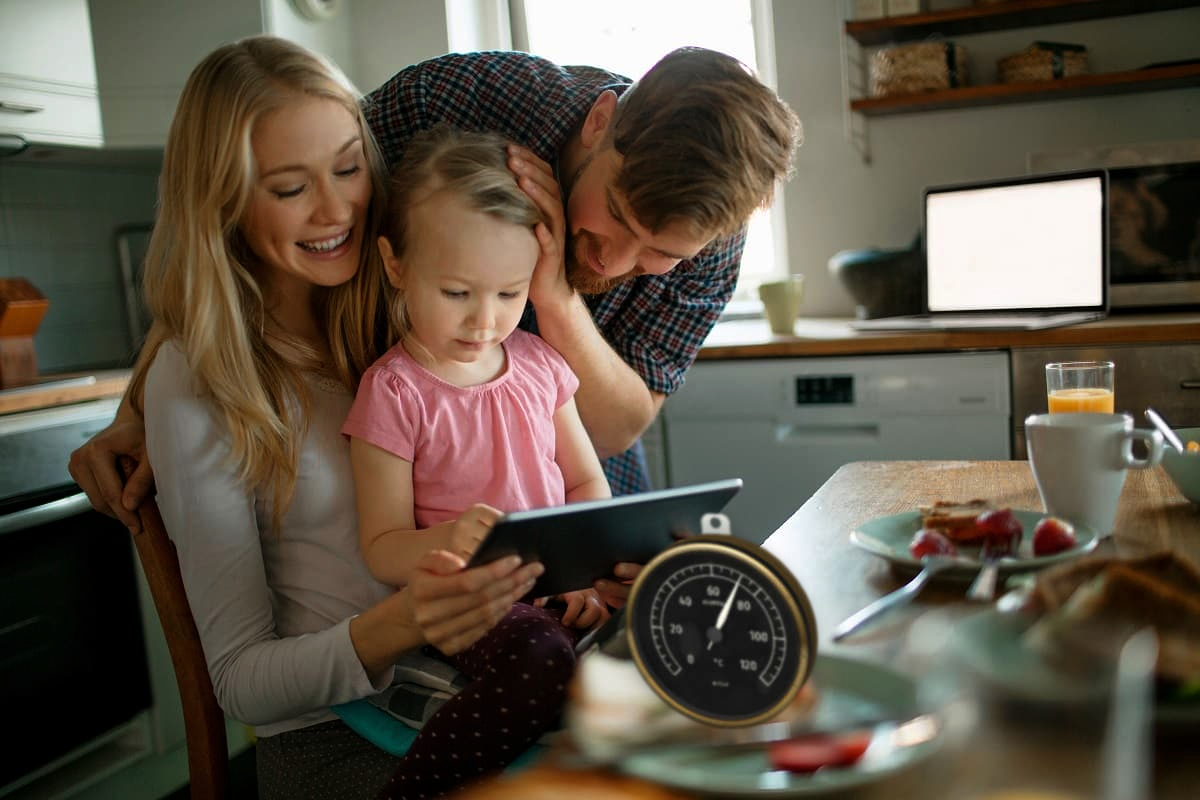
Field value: 72; °C
